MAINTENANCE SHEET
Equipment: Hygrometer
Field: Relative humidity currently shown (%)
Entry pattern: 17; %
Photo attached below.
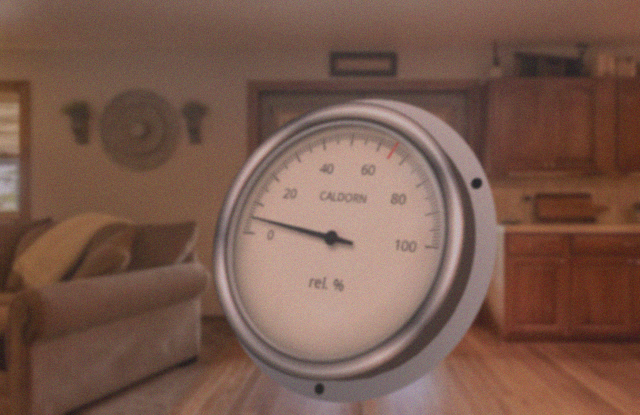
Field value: 5; %
